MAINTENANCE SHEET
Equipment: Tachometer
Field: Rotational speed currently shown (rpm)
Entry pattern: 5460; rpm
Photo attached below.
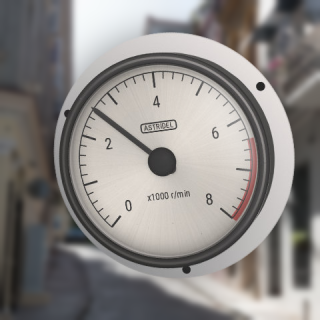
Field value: 2600; rpm
